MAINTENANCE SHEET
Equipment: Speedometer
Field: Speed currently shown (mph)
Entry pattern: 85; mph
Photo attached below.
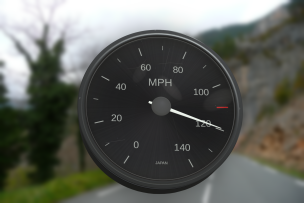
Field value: 120; mph
